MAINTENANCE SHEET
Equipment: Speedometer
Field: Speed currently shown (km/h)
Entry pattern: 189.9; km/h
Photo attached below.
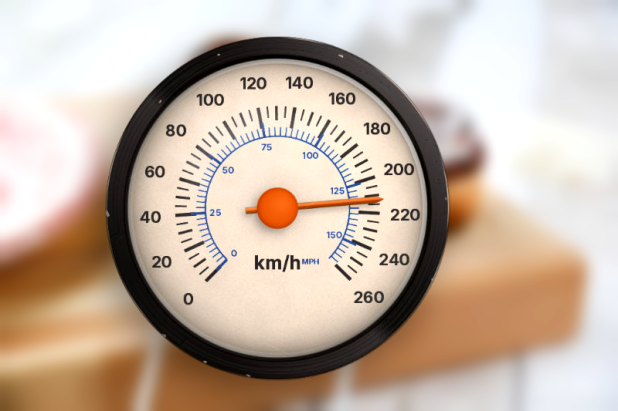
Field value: 212.5; km/h
